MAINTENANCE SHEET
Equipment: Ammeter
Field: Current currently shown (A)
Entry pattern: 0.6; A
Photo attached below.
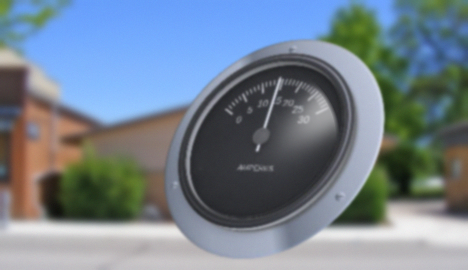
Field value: 15; A
